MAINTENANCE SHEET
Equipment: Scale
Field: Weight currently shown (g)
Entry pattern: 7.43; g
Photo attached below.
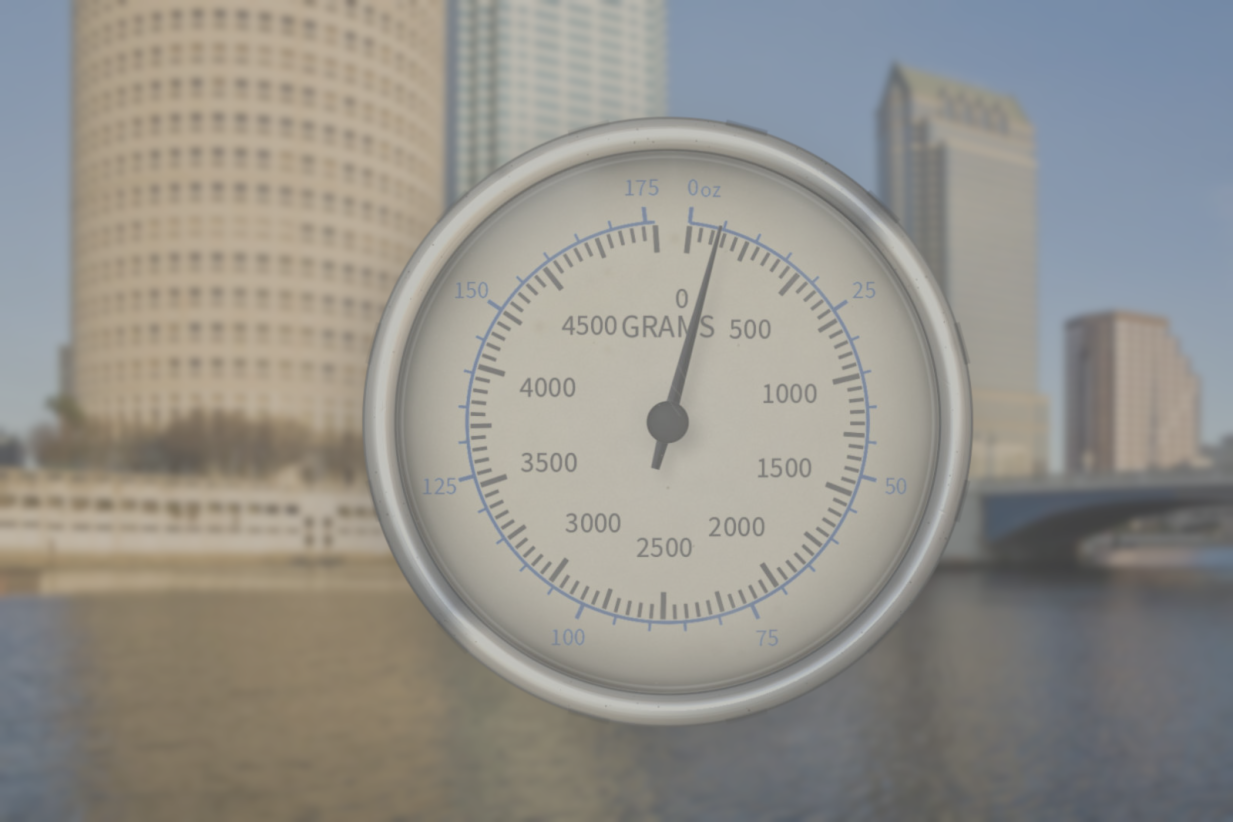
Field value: 125; g
